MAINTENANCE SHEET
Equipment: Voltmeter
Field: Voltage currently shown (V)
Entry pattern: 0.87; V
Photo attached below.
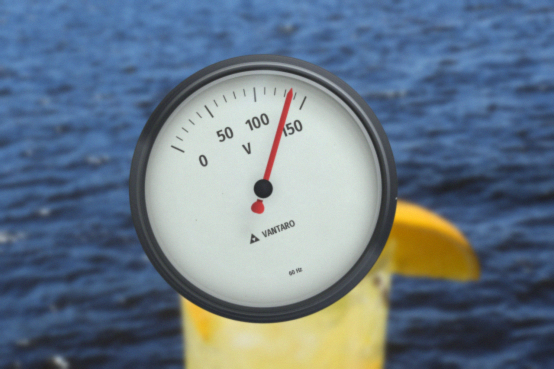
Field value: 135; V
